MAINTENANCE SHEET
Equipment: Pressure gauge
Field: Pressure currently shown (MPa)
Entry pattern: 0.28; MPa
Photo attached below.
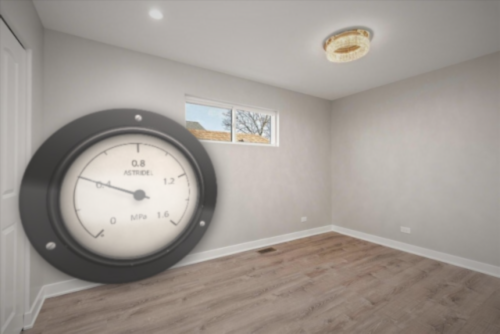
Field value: 0.4; MPa
